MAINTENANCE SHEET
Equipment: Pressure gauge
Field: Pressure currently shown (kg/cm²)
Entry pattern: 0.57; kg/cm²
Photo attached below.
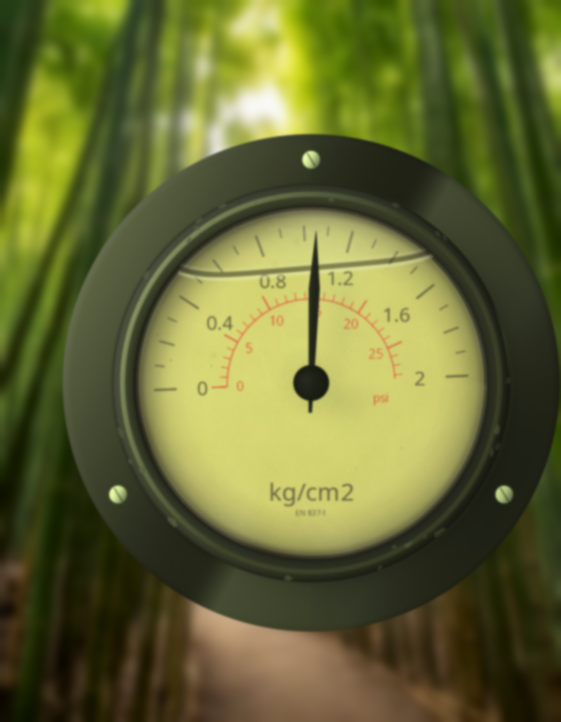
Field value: 1.05; kg/cm²
